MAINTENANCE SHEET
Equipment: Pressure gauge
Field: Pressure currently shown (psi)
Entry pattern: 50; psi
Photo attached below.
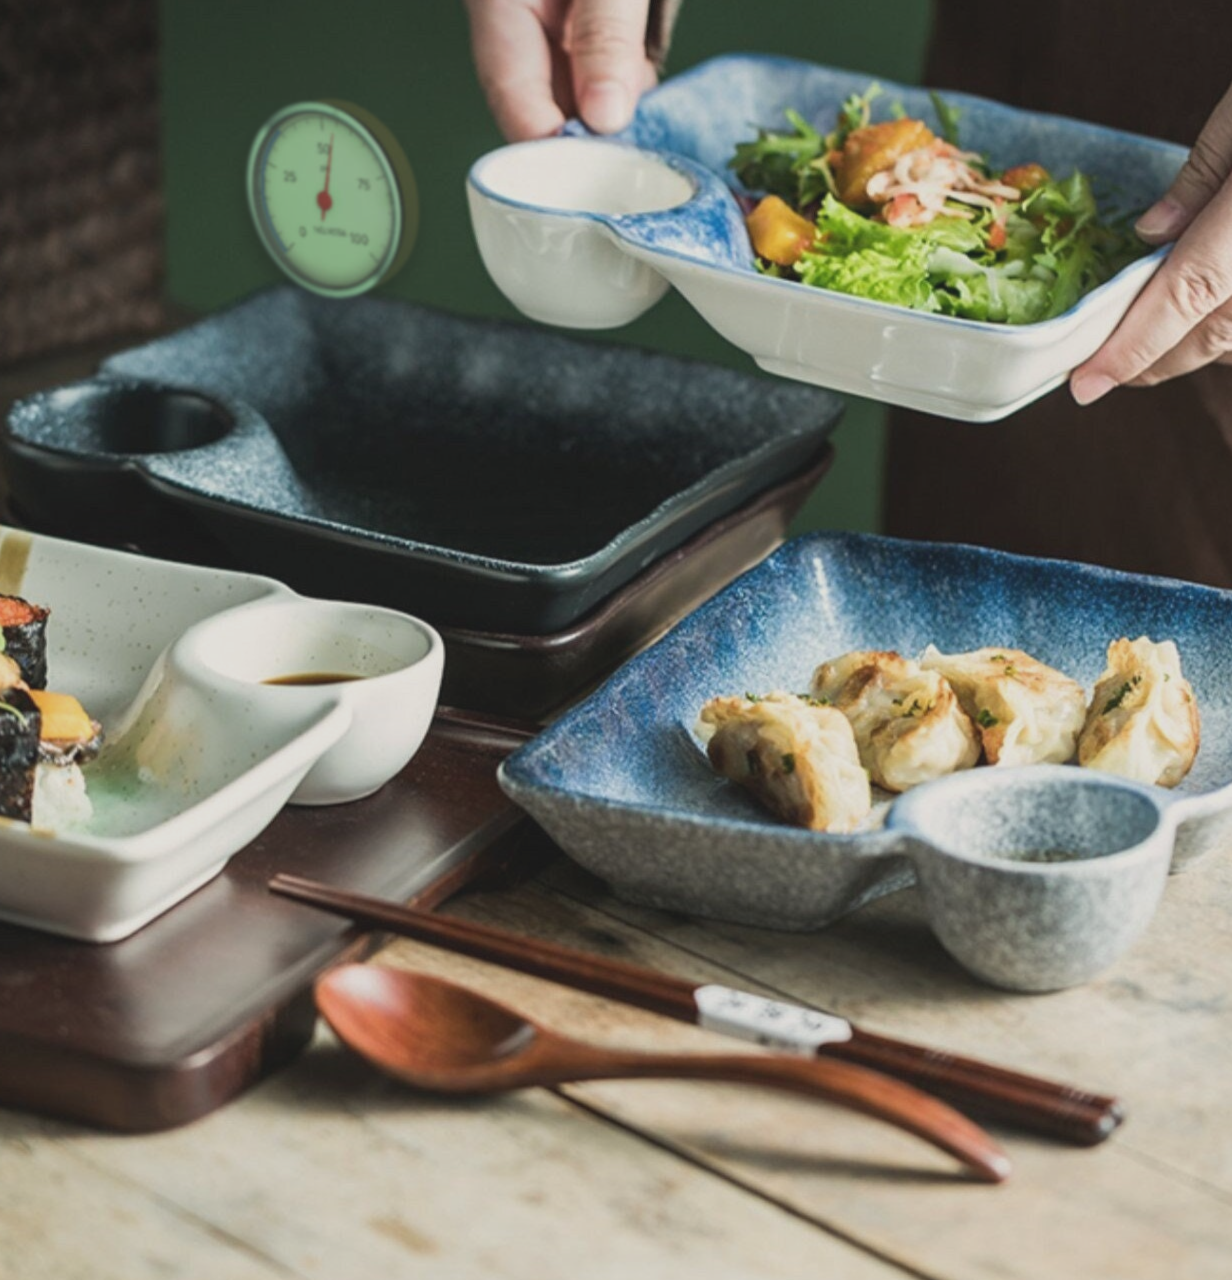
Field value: 55; psi
